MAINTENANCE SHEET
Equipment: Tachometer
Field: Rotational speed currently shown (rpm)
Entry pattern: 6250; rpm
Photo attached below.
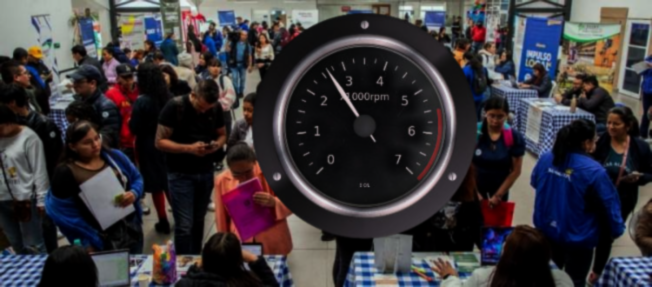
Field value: 2625; rpm
